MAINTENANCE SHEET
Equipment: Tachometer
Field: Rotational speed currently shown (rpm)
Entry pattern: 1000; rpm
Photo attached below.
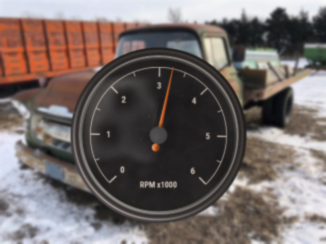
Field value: 3250; rpm
